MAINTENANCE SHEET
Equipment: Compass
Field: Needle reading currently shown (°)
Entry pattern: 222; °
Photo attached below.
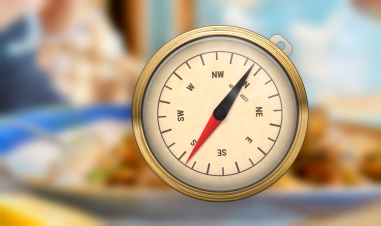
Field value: 172.5; °
